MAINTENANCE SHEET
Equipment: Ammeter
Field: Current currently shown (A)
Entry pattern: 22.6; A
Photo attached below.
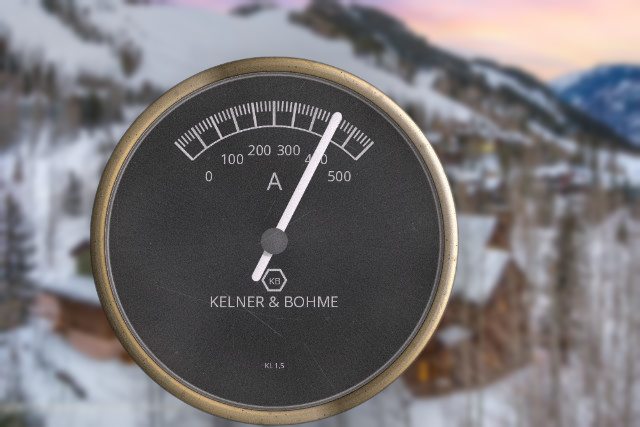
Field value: 400; A
